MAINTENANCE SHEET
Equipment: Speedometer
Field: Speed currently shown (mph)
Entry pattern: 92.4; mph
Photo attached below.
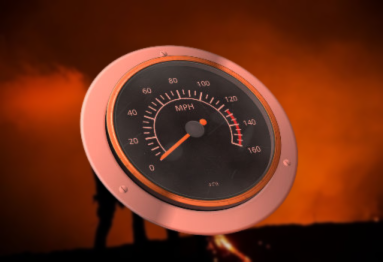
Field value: 0; mph
